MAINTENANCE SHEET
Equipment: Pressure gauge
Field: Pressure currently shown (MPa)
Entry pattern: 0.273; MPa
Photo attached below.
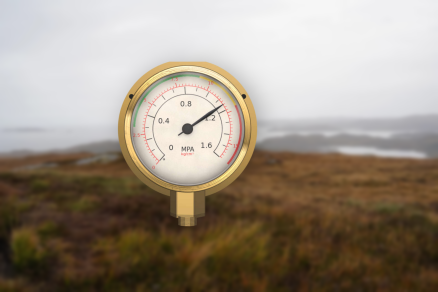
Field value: 1.15; MPa
